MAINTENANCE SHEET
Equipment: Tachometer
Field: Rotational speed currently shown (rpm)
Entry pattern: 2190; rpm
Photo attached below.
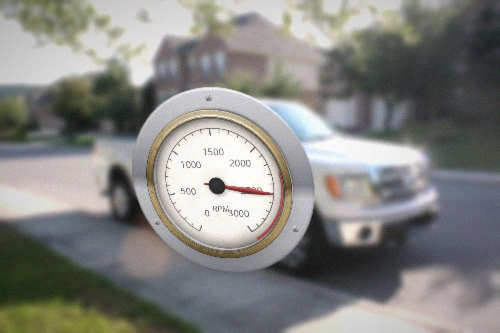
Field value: 2500; rpm
